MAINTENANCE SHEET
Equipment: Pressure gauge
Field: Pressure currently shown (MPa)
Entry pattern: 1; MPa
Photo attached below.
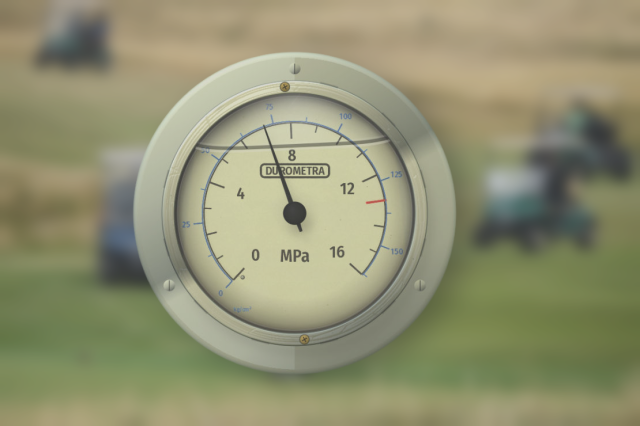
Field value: 7; MPa
